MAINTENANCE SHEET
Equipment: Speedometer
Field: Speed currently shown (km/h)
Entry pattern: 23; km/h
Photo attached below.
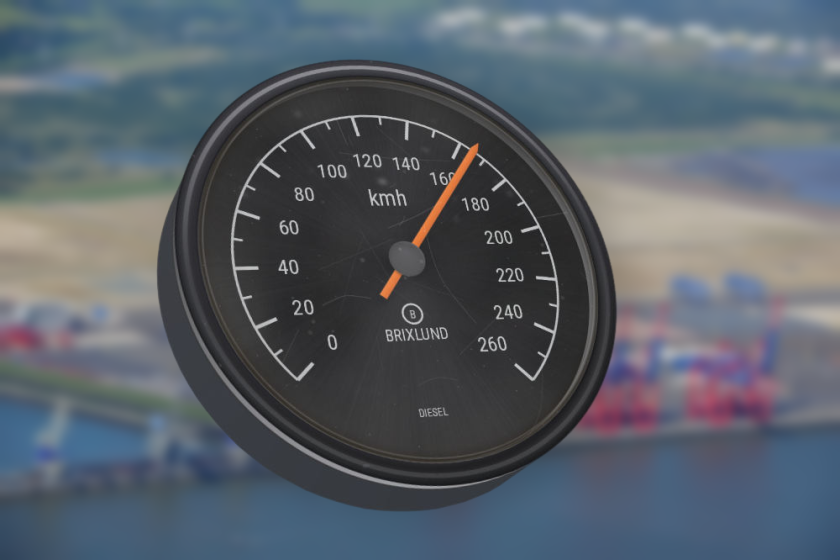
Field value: 165; km/h
